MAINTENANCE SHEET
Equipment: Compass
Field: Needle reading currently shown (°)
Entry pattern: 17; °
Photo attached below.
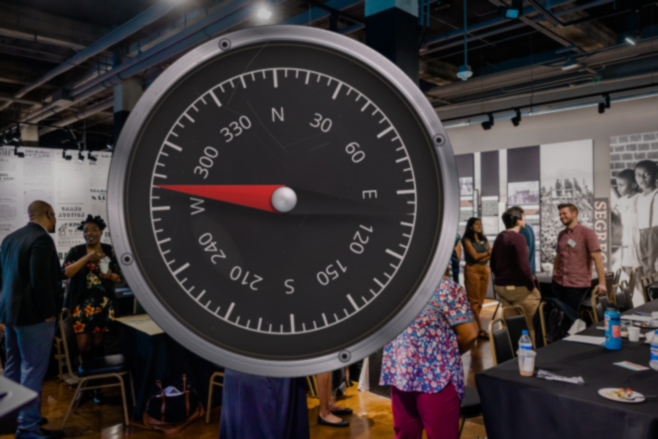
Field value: 280; °
